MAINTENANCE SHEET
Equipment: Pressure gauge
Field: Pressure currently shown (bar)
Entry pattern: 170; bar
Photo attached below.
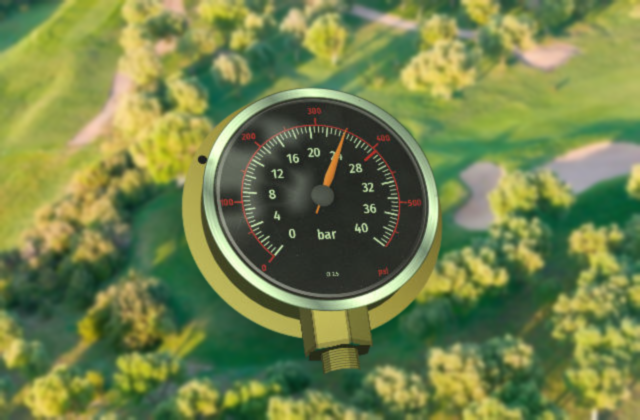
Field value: 24; bar
